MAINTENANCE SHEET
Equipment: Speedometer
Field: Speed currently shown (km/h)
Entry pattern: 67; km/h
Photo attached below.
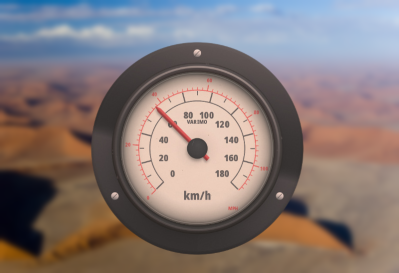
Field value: 60; km/h
